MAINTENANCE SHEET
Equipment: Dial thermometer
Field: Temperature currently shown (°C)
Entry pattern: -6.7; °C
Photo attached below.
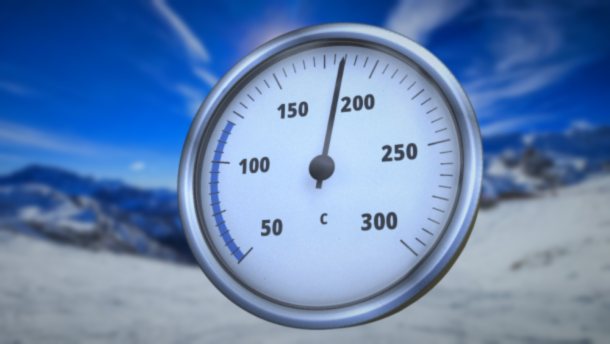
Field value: 185; °C
